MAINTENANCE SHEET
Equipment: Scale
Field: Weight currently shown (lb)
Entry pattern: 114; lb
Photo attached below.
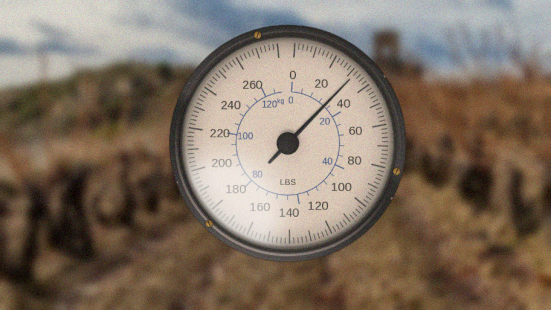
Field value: 32; lb
